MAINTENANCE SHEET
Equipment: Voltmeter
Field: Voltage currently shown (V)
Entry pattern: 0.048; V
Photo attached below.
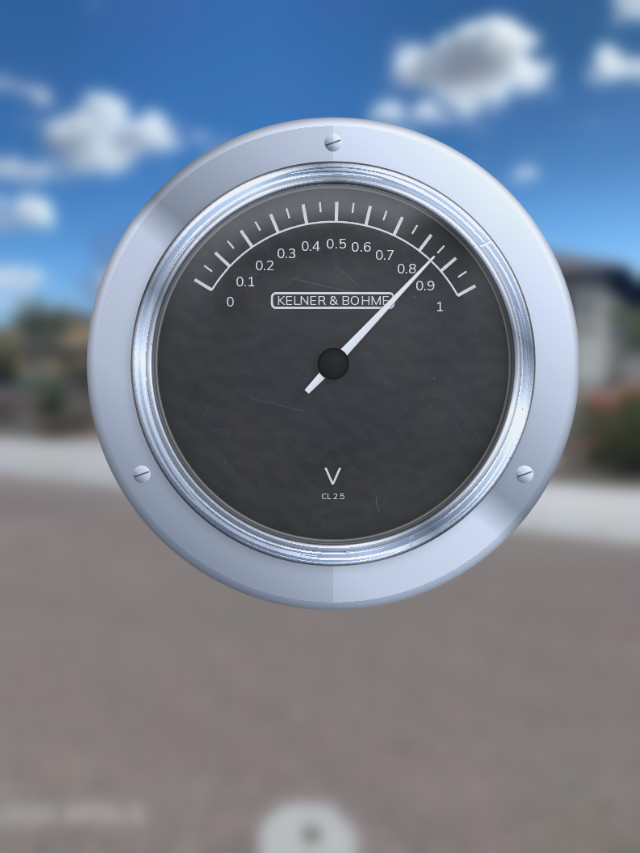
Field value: 0.85; V
